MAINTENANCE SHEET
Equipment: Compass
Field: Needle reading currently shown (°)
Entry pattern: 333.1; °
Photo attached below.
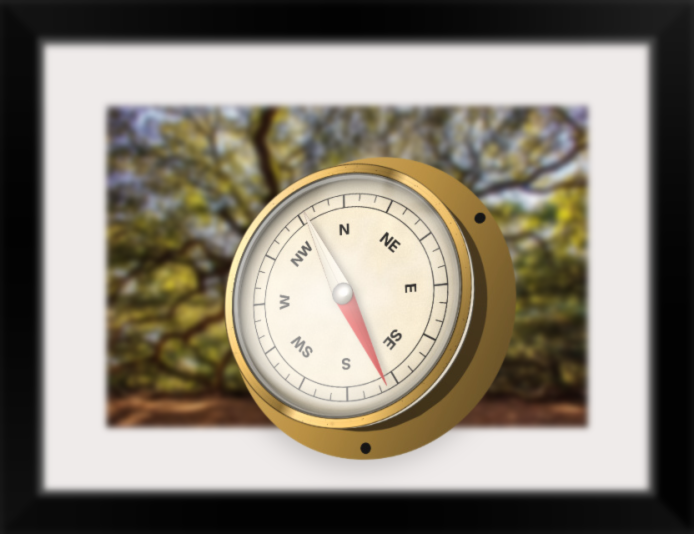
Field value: 155; °
